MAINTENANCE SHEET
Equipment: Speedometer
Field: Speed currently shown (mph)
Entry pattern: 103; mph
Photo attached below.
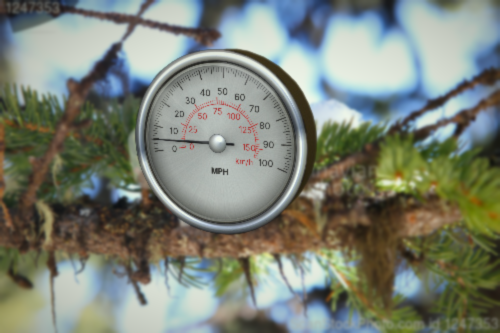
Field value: 5; mph
